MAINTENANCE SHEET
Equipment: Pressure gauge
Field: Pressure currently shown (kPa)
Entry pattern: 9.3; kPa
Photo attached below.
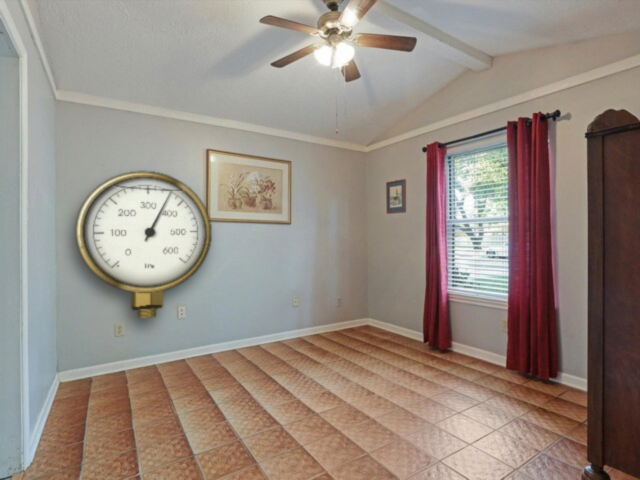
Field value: 360; kPa
